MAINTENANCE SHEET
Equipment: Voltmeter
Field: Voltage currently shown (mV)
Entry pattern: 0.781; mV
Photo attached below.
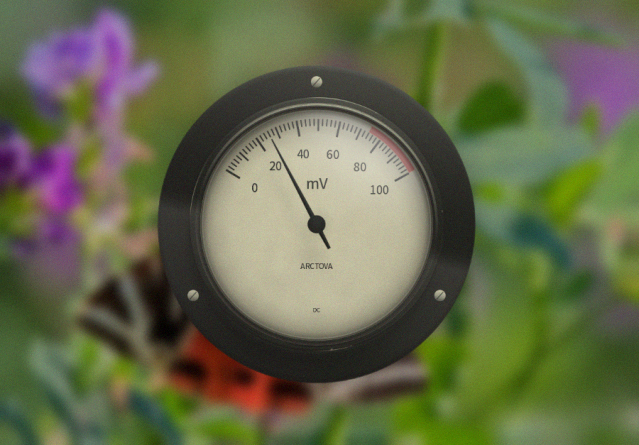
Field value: 26; mV
